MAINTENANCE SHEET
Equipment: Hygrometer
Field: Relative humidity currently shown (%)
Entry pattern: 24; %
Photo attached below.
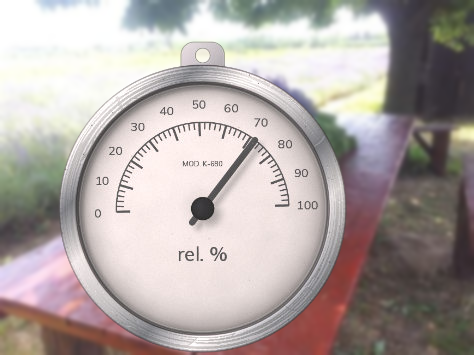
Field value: 72; %
